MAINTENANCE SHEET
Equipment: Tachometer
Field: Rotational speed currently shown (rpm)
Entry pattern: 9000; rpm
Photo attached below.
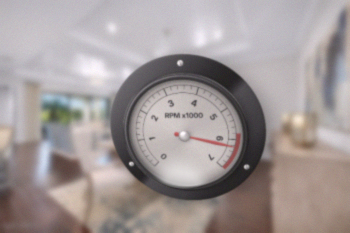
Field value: 6200; rpm
